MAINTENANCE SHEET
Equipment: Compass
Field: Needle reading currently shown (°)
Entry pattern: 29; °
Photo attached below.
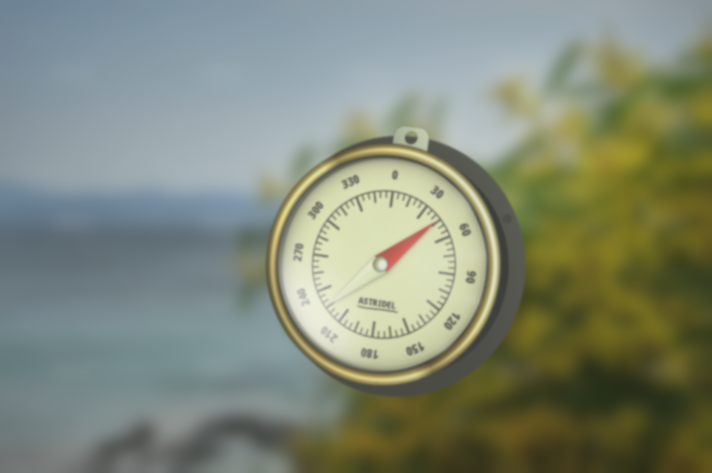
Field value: 45; °
